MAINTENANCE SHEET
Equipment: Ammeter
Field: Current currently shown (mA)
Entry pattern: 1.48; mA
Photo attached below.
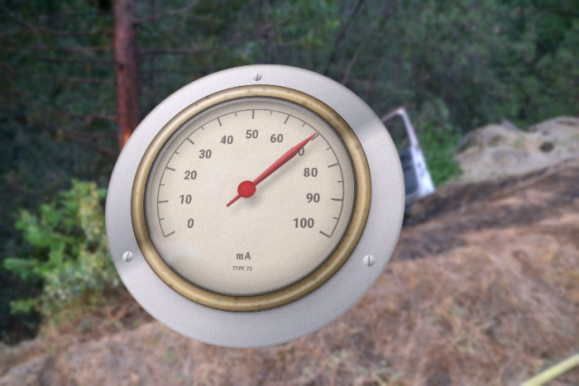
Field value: 70; mA
